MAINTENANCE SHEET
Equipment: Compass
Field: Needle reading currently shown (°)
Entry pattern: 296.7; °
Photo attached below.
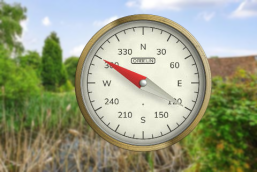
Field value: 300; °
